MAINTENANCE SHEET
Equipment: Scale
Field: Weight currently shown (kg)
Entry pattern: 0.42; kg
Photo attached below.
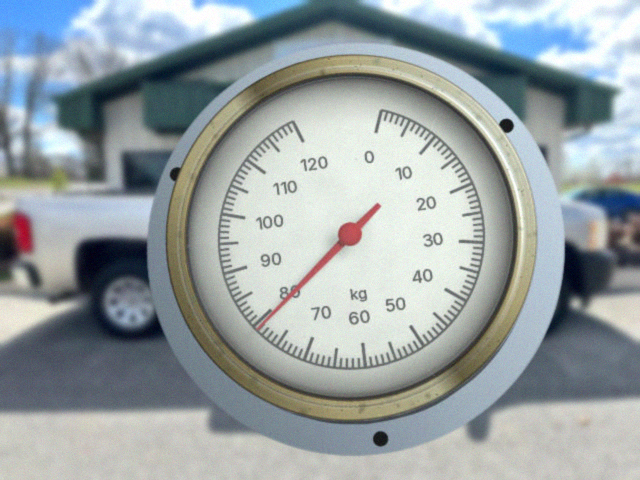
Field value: 79; kg
